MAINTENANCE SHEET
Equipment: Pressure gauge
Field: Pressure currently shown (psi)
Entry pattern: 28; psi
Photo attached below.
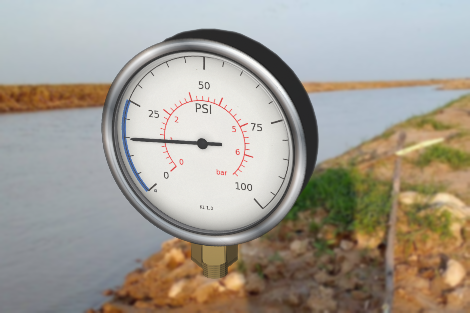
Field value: 15; psi
